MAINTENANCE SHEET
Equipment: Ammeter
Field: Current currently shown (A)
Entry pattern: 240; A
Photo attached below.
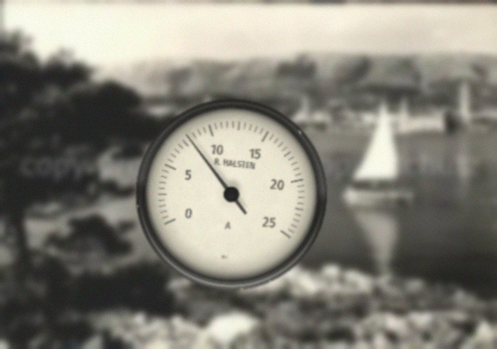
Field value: 8; A
